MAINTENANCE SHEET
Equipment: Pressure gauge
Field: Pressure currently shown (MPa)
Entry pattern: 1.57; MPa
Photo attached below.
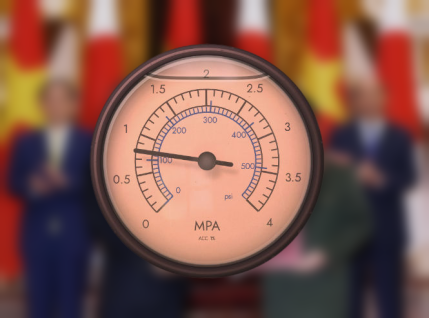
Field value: 0.8; MPa
